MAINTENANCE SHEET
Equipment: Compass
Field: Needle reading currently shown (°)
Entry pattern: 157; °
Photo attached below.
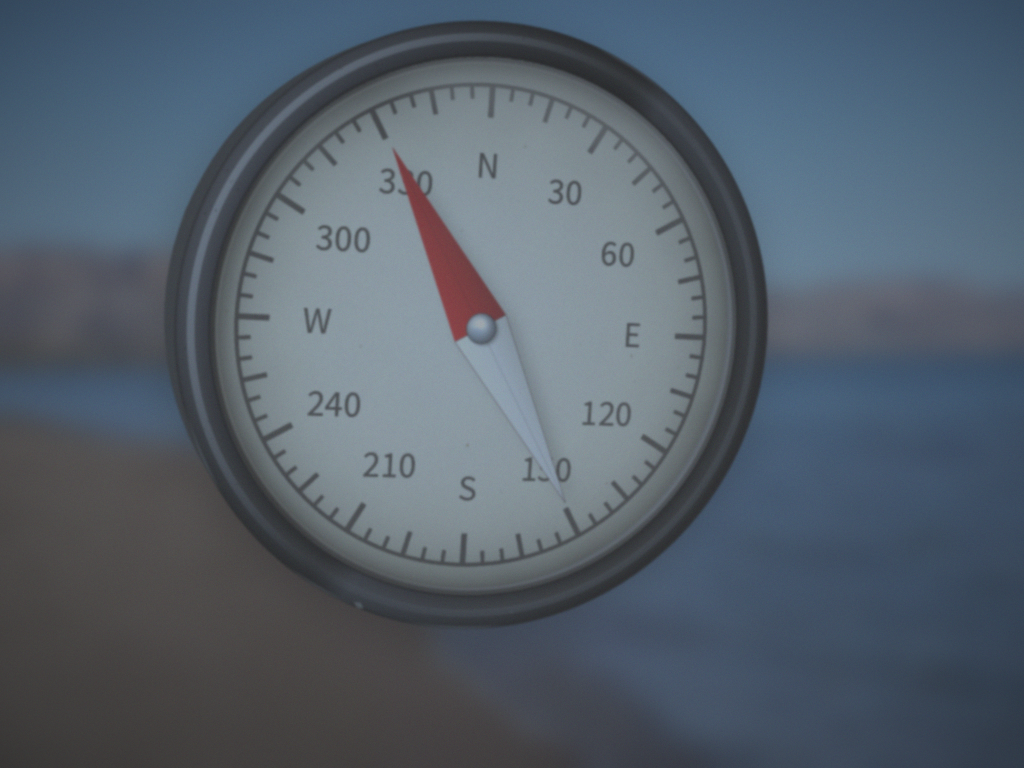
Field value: 330; °
